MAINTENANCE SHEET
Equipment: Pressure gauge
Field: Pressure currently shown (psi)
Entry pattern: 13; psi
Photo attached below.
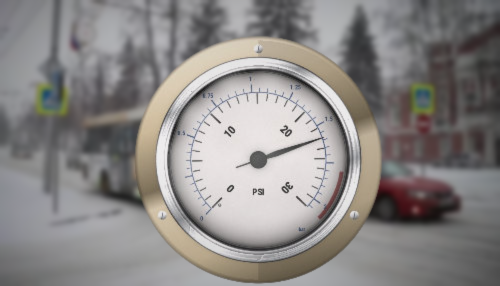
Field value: 23; psi
